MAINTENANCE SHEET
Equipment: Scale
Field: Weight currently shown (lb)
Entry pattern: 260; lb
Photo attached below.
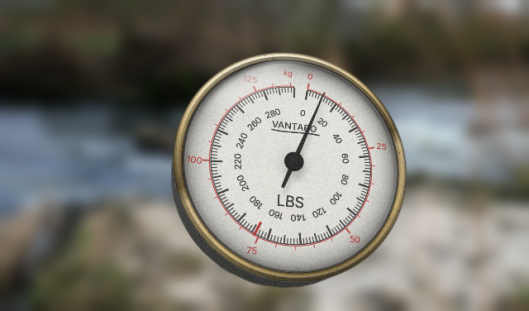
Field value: 10; lb
